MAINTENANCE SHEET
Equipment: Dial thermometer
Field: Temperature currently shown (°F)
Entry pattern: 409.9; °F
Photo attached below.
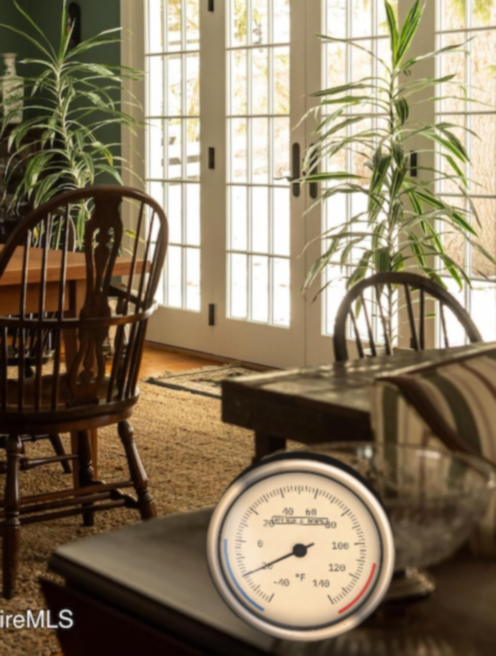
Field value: -20; °F
